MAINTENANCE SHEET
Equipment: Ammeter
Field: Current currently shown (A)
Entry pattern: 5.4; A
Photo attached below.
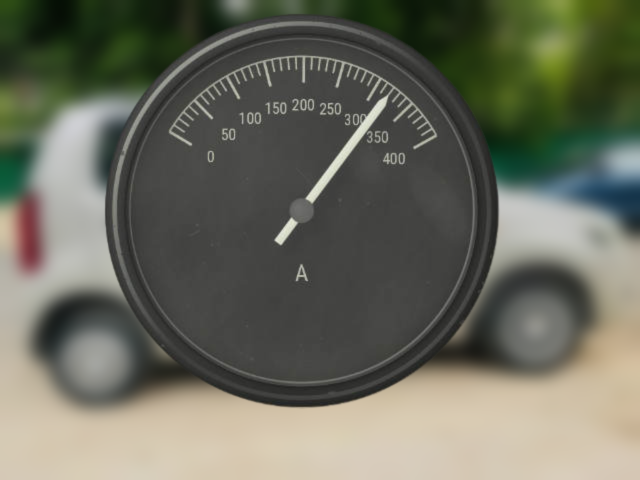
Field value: 320; A
